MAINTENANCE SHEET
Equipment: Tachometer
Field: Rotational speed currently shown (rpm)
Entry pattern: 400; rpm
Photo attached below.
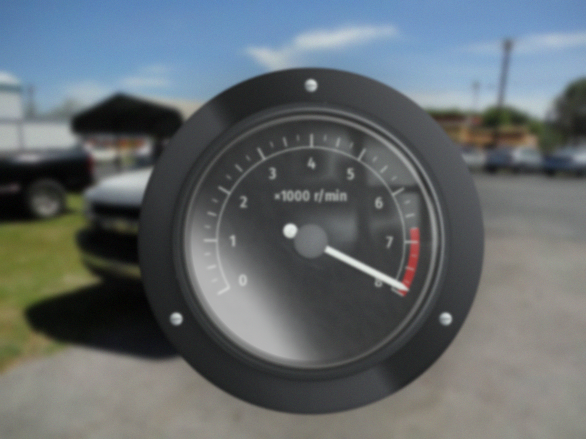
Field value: 7875; rpm
